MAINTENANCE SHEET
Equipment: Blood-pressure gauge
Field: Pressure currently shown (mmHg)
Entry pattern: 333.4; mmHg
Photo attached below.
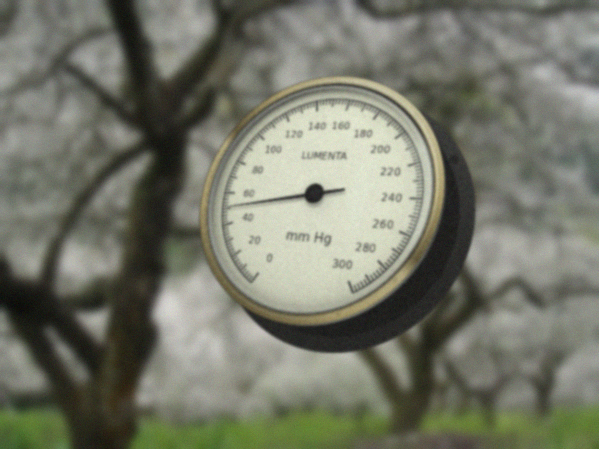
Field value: 50; mmHg
